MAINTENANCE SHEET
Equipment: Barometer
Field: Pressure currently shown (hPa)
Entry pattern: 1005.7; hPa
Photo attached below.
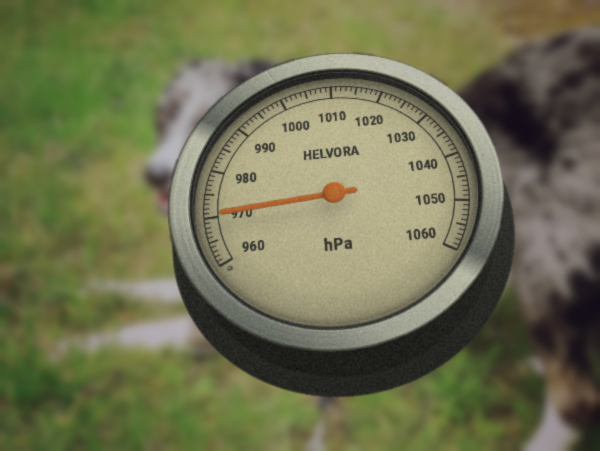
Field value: 970; hPa
